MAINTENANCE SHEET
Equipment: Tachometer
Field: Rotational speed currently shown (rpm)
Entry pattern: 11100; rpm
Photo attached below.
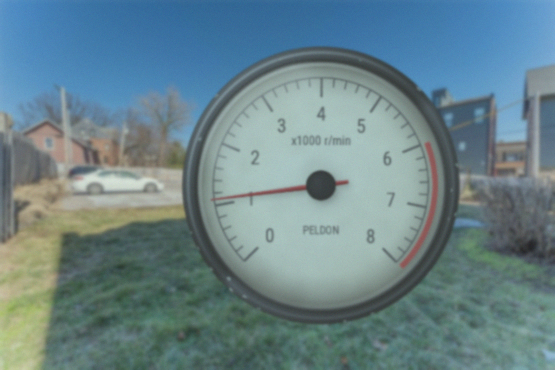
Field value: 1100; rpm
